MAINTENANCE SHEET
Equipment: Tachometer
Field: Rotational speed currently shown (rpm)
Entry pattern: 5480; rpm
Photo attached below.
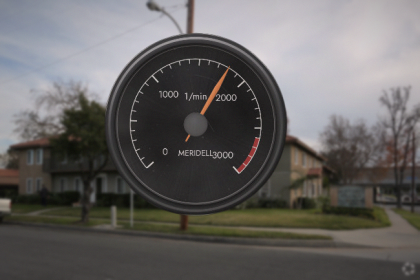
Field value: 1800; rpm
